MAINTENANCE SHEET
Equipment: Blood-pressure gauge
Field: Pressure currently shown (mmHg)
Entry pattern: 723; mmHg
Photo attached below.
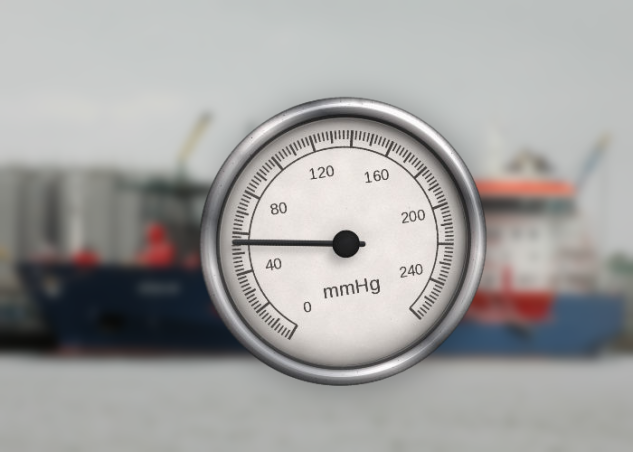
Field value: 56; mmHg
